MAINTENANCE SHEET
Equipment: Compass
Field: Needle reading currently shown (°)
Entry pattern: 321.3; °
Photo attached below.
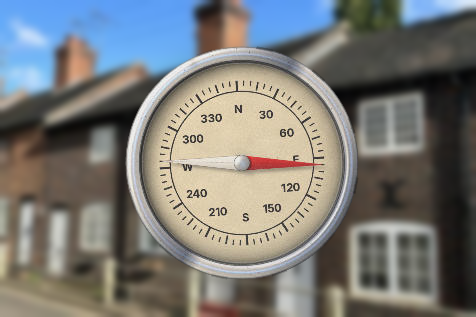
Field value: 95; °
